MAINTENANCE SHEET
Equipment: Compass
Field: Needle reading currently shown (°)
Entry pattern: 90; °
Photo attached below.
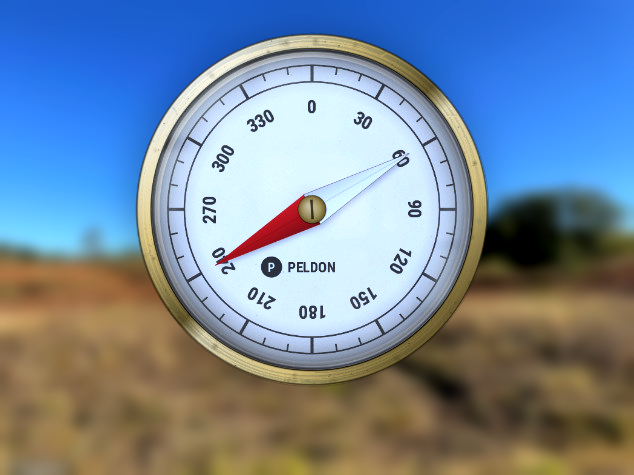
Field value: 240; °
